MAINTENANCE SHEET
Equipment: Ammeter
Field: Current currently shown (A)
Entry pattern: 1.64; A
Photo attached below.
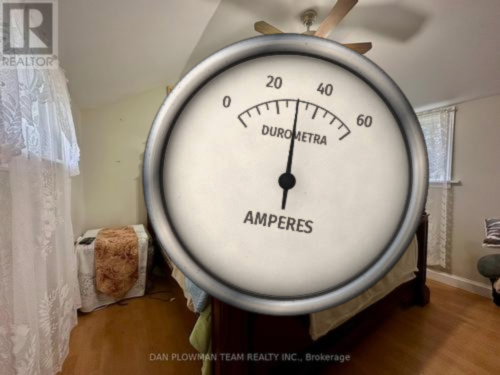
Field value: 30; A
